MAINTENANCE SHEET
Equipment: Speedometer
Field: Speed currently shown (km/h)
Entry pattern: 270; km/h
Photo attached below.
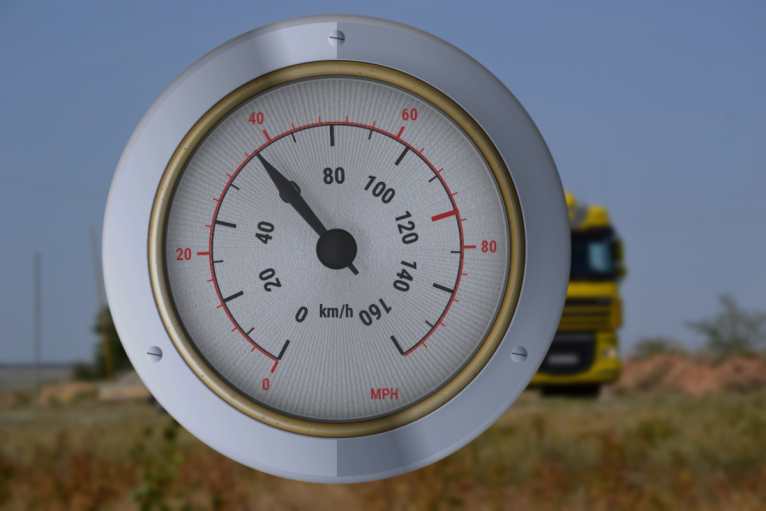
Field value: 60; km/h
